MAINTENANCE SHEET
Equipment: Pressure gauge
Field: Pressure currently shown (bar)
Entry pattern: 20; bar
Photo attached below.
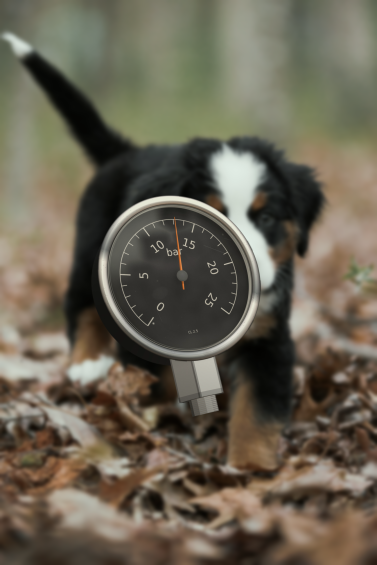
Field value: 13; bar
